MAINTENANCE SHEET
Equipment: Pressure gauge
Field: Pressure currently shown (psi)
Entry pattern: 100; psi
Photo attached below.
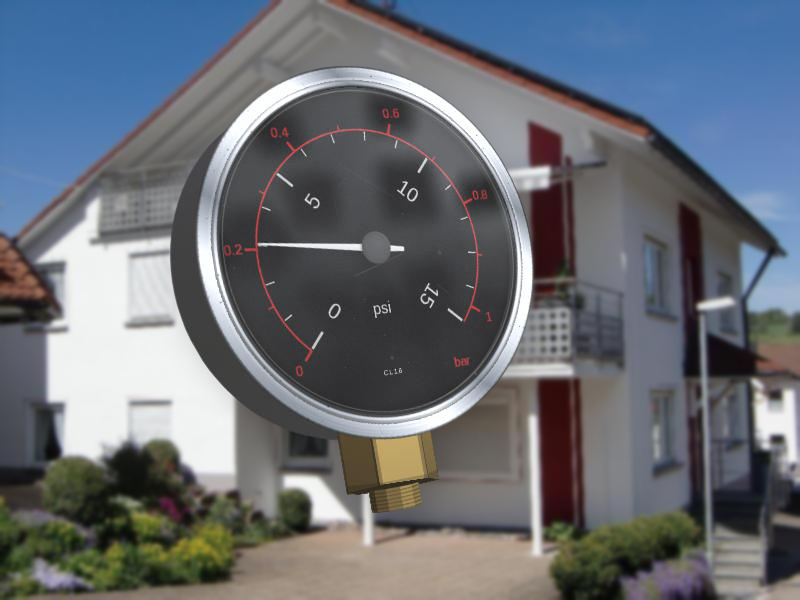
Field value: 3; psi
